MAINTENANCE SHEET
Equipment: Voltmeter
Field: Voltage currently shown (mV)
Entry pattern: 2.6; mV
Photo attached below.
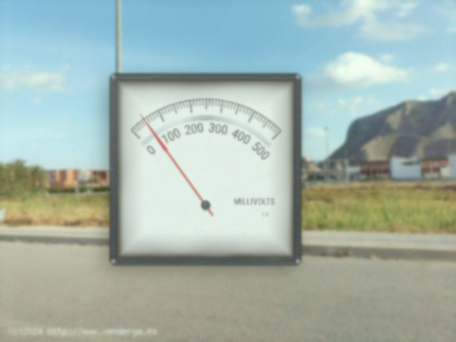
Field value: 50; mV
